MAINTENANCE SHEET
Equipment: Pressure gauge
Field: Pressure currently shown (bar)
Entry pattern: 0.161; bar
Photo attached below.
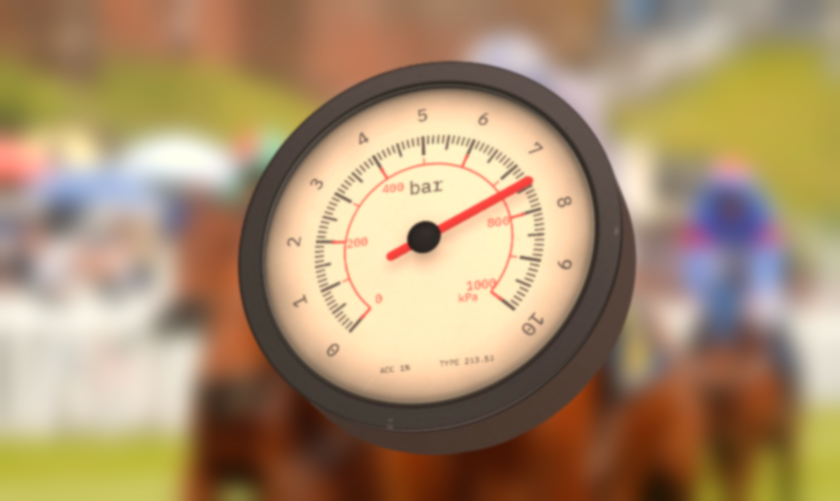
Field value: 7.5; bar
